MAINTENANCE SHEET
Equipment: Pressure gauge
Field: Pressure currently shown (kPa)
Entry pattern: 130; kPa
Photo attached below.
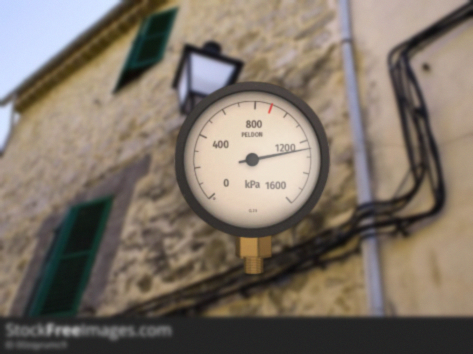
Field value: 1250; kPa
